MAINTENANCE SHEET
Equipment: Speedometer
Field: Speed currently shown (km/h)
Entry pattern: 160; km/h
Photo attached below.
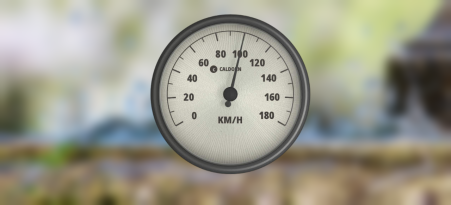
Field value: 100; km/h
